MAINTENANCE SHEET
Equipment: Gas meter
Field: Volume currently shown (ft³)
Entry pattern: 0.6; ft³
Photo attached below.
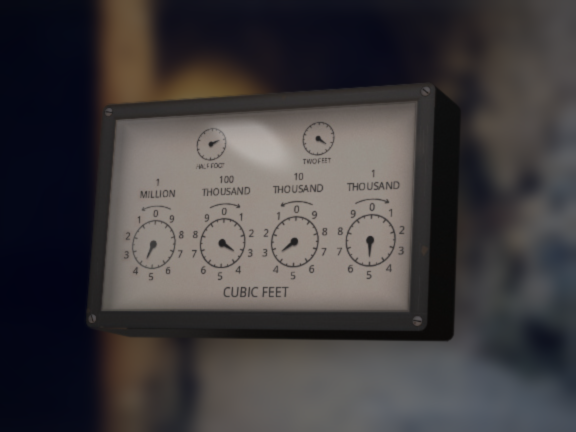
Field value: 433500; ft³
